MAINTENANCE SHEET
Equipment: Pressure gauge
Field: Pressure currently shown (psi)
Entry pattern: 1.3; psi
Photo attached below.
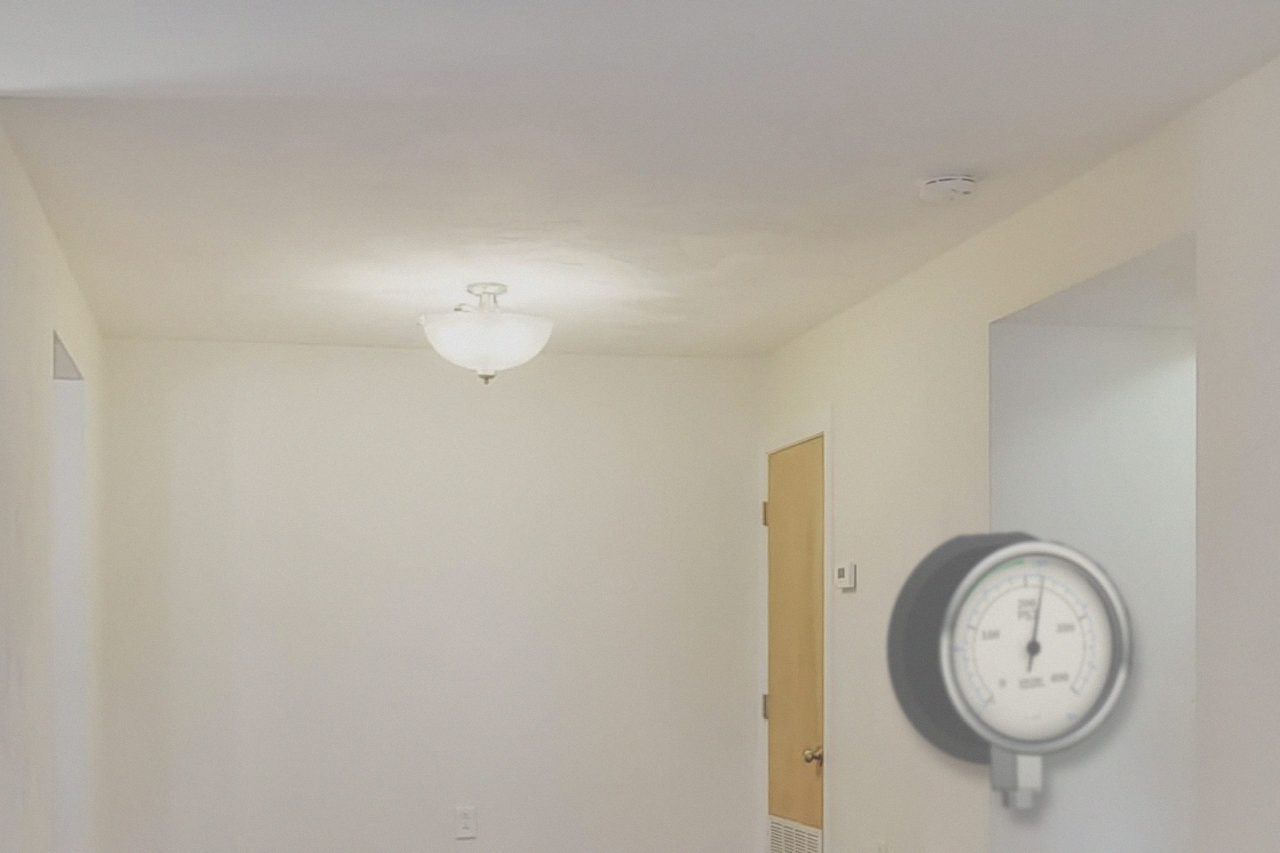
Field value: 220; psi
